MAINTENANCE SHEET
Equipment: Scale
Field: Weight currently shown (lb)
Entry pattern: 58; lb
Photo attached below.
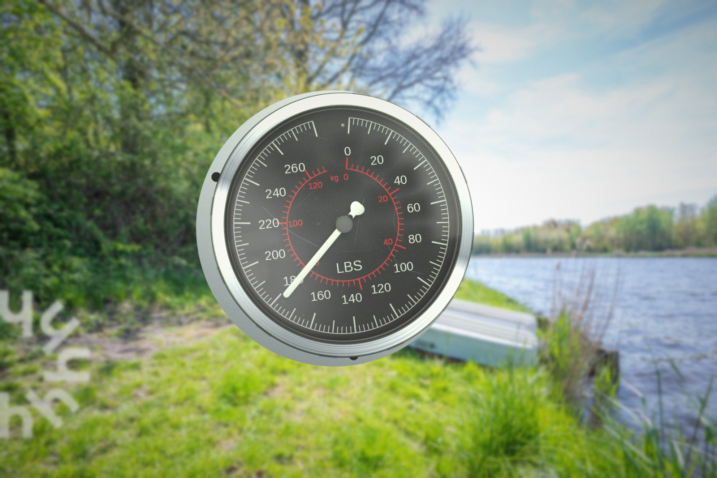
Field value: 178; lb
